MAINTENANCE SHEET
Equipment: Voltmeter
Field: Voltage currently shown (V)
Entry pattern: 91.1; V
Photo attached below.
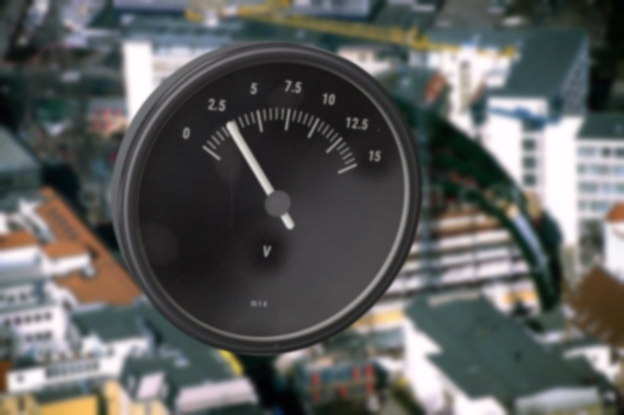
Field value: 2.5; V
